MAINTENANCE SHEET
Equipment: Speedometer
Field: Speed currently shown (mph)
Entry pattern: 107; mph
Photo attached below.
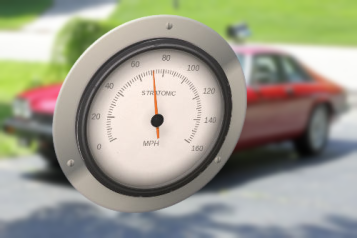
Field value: 70; mph
